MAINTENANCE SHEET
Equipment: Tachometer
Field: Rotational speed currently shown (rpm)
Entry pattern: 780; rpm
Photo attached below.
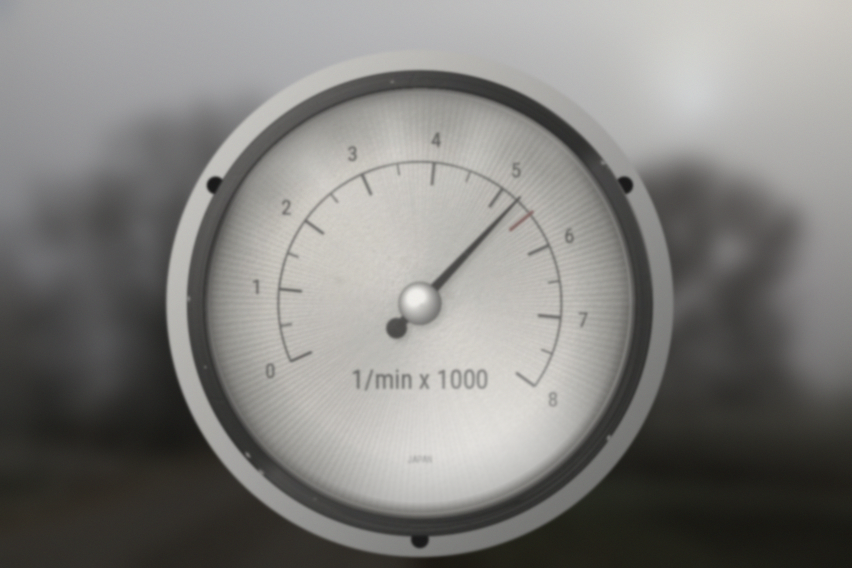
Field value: 5250; rpm
